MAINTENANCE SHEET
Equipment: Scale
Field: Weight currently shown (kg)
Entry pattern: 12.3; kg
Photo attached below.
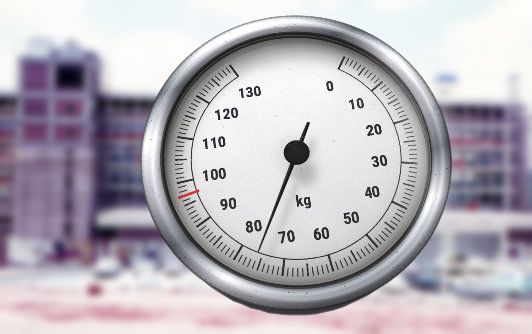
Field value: 76; kg
